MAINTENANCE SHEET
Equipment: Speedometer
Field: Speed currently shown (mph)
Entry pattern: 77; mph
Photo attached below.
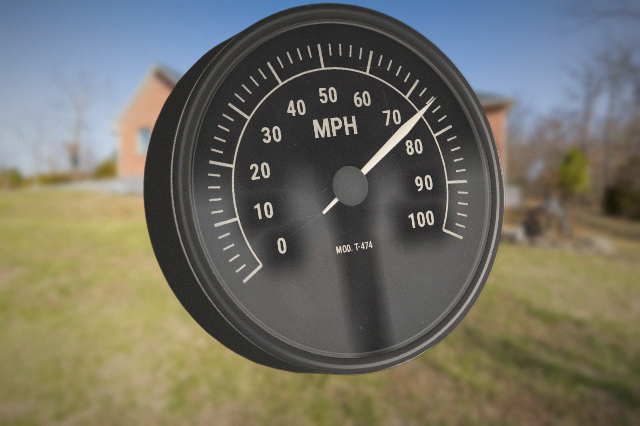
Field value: 74; mph
